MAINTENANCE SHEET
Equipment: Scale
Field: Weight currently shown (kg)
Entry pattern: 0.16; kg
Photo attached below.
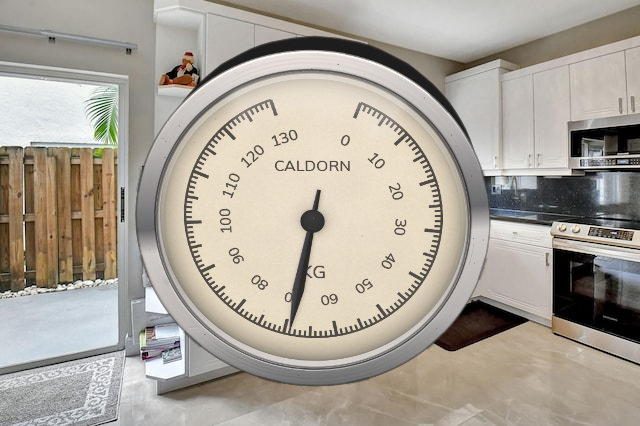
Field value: 69; kg
